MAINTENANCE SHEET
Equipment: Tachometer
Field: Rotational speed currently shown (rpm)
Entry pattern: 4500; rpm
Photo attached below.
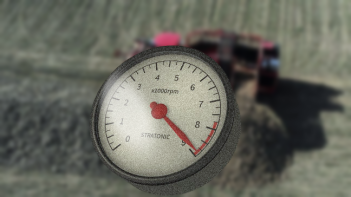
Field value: 8875; rpm
